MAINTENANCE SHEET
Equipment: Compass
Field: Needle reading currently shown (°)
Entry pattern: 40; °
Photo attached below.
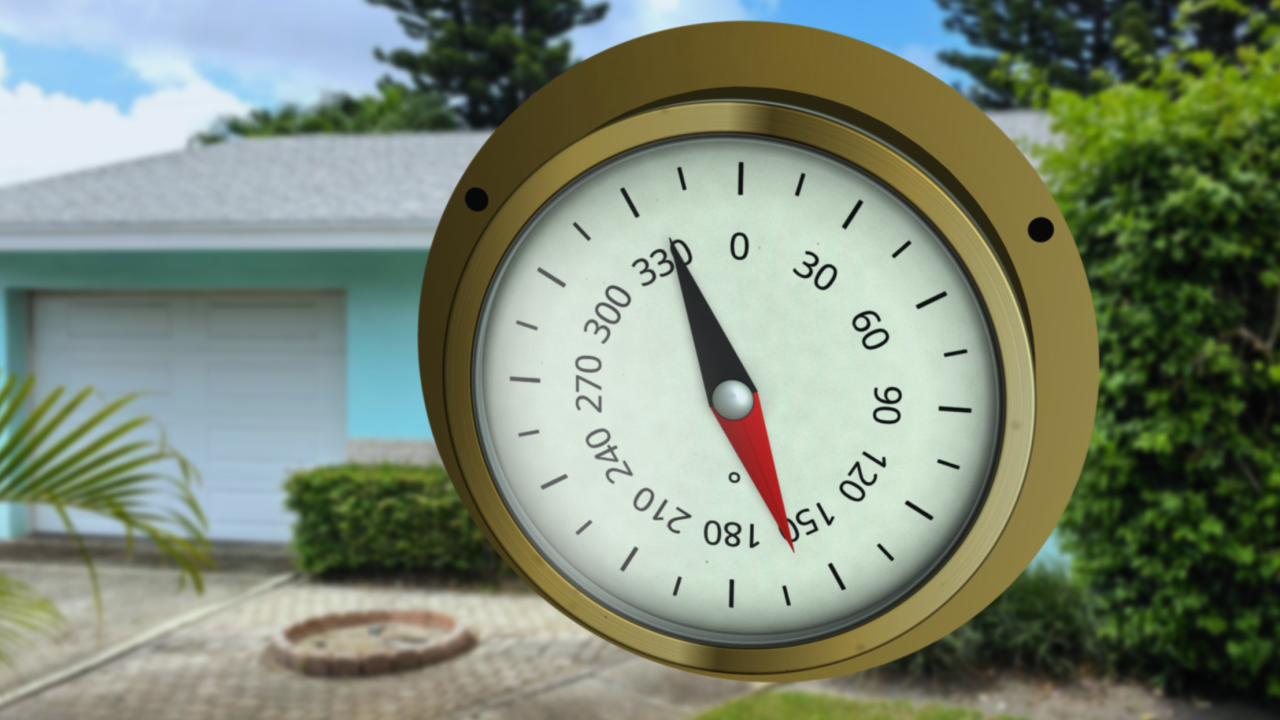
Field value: 157.5; °
